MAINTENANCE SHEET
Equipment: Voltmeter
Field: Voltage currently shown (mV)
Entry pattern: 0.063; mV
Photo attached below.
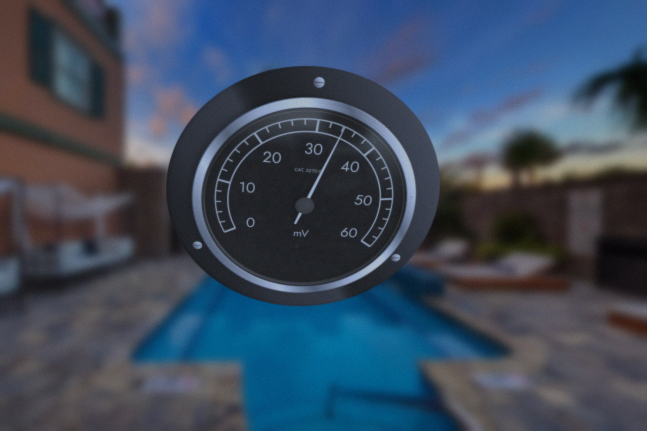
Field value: 34; mV
